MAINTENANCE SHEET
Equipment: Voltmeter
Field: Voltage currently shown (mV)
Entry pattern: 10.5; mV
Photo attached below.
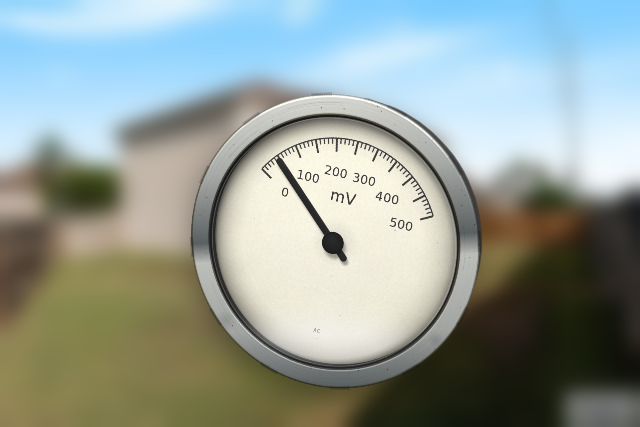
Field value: 50; mV
